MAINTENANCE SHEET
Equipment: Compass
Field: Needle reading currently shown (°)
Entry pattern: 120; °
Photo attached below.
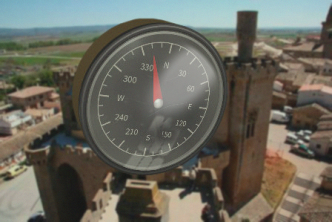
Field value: 340; °
